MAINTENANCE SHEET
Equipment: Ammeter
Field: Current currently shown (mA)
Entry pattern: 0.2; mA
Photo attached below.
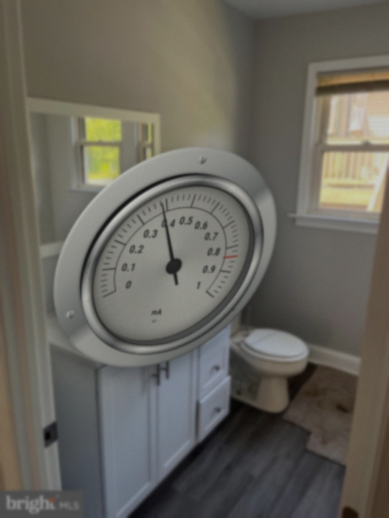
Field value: 0.38; mA
